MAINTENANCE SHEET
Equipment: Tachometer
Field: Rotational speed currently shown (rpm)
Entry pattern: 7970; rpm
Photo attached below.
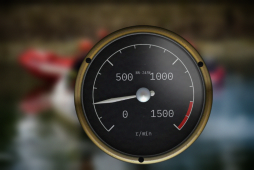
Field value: 200; rpm
